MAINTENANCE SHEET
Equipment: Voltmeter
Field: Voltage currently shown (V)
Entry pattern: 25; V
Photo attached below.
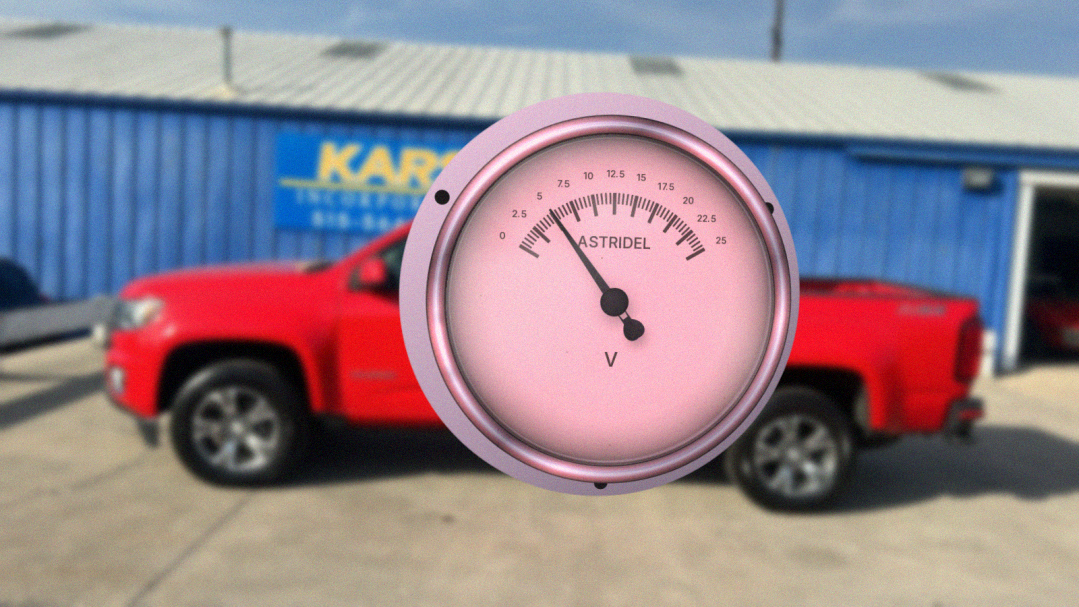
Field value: 5; V
